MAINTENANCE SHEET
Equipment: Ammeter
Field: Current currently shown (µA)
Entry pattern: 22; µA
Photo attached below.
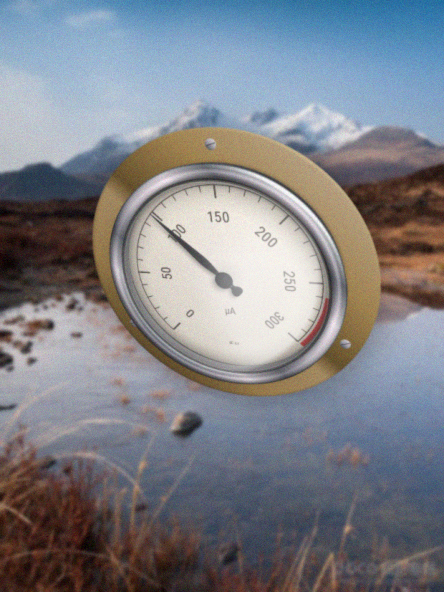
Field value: 100; µA
